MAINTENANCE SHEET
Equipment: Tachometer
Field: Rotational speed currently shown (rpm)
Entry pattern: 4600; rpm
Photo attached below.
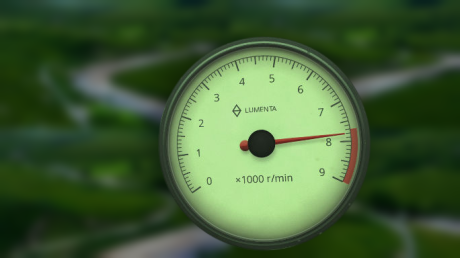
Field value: 7800; rpm
